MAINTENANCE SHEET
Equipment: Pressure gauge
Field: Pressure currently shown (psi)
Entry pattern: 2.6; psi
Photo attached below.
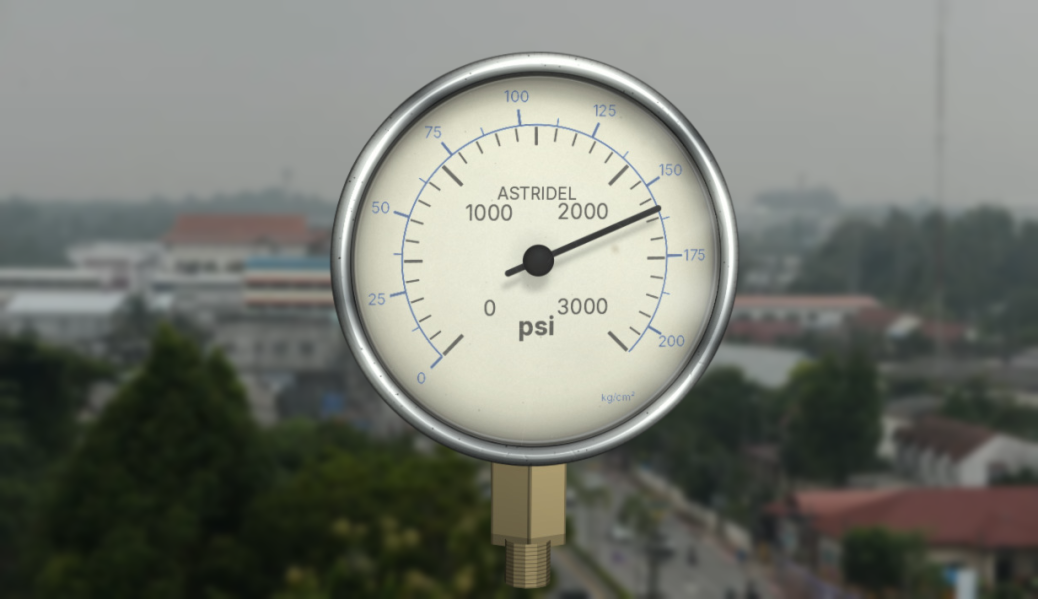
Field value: 2250; psi
